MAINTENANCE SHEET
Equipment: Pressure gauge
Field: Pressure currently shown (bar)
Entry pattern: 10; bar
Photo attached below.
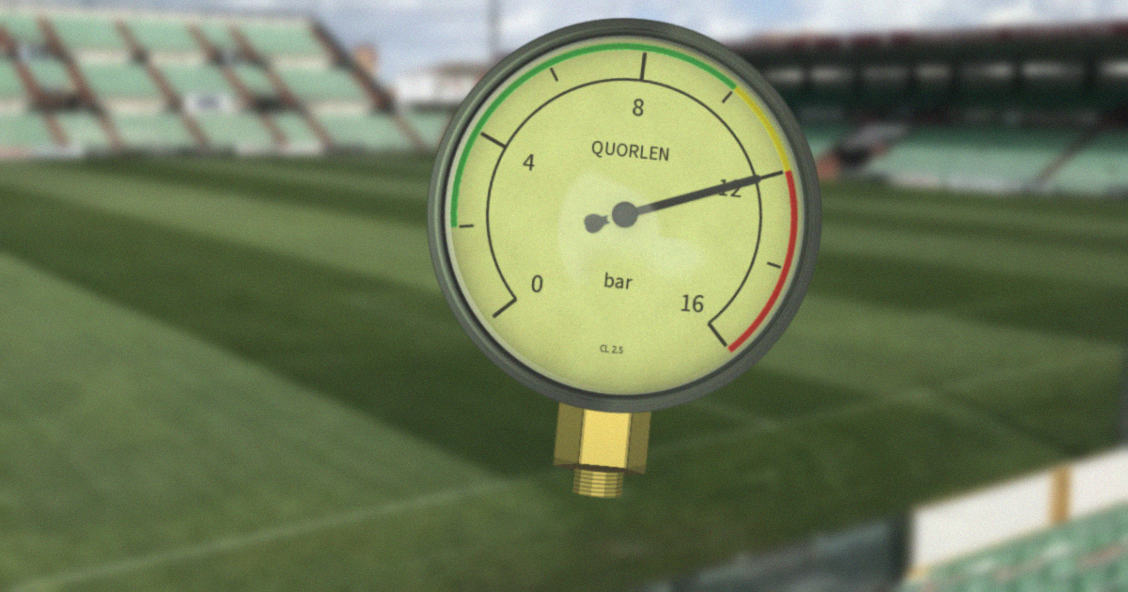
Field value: 12; bar
